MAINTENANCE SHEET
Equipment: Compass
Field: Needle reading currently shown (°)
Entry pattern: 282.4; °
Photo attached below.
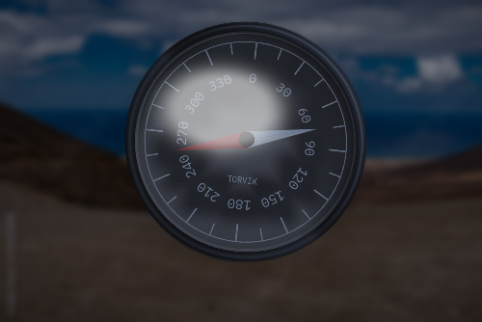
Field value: 255; °
